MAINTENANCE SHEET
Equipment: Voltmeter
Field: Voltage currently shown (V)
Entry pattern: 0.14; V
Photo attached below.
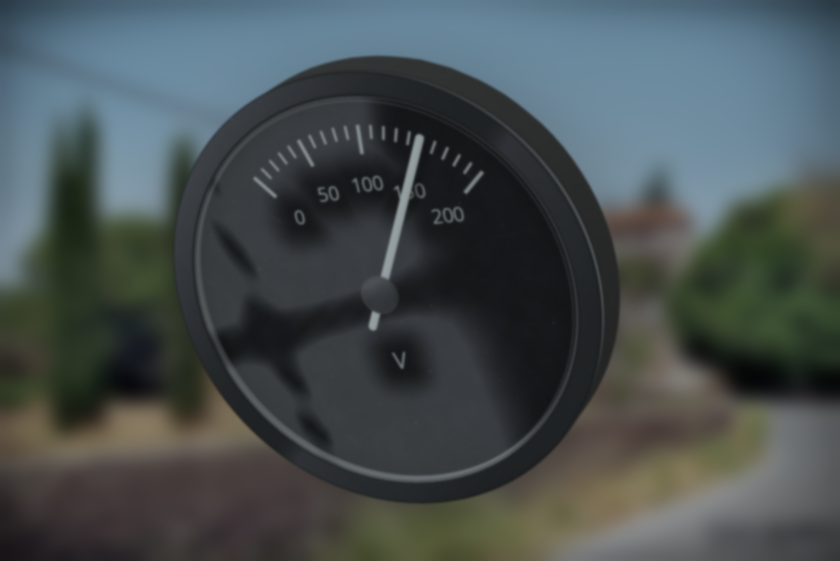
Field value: 150; V
